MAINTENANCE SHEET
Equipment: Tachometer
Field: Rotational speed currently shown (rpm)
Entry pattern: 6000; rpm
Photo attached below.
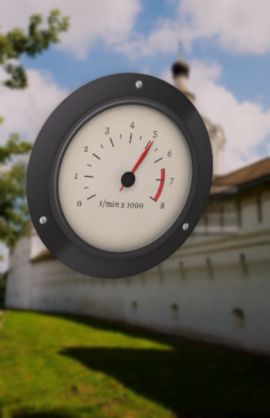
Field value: 5000; rpm
